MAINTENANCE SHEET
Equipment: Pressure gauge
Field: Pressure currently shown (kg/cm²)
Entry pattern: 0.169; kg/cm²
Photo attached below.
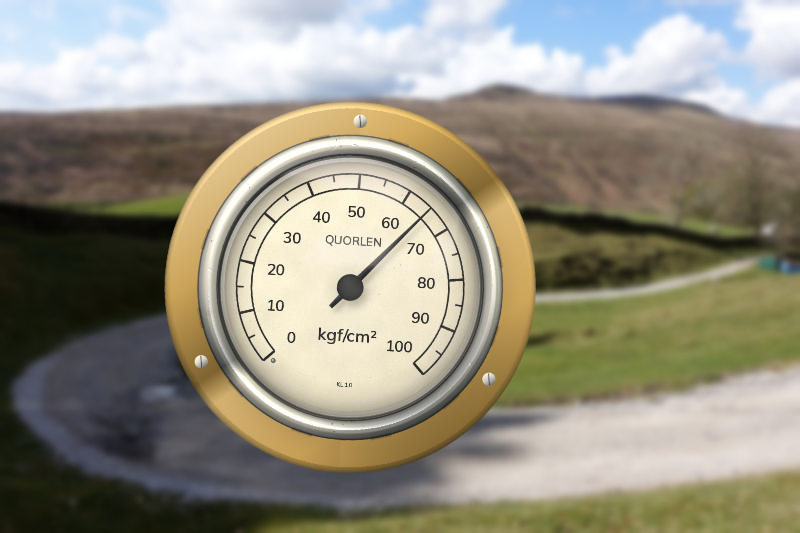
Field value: 65; kg/cm²
